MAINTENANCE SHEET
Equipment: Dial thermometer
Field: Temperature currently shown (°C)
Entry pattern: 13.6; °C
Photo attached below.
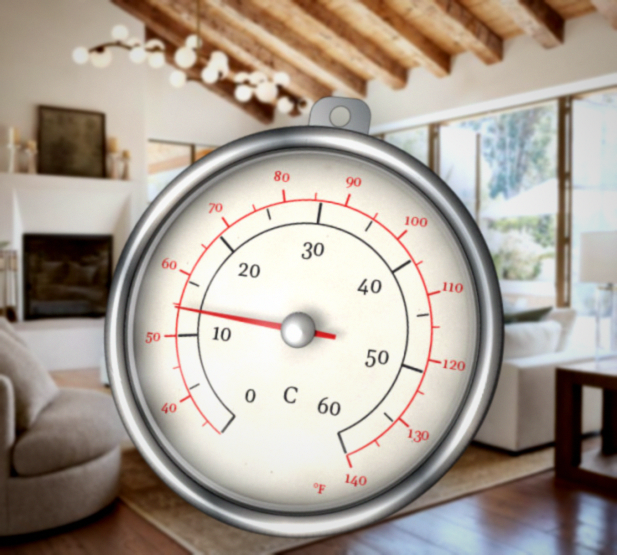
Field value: 12.5; °C
